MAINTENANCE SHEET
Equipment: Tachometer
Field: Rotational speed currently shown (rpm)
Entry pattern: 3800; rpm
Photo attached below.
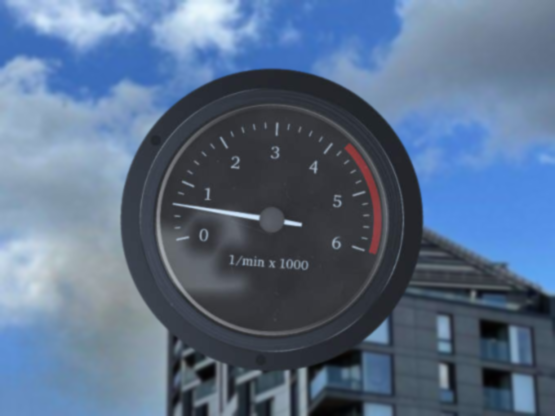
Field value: 600; rpm
